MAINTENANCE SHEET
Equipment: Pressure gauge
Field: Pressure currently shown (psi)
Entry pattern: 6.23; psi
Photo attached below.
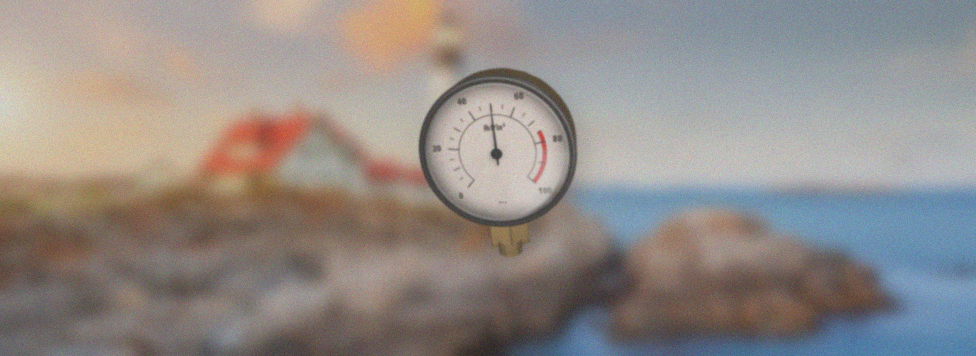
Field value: 50; psi
